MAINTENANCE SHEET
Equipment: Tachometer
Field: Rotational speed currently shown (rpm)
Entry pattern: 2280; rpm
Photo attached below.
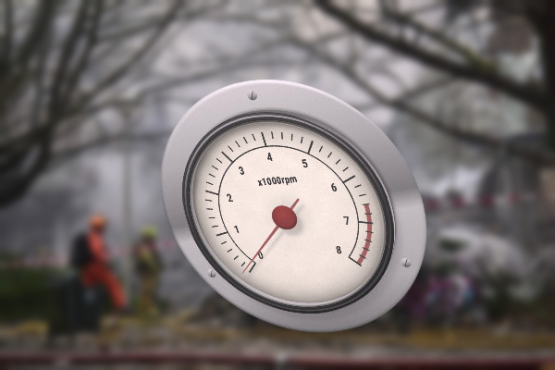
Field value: 100; rpm
